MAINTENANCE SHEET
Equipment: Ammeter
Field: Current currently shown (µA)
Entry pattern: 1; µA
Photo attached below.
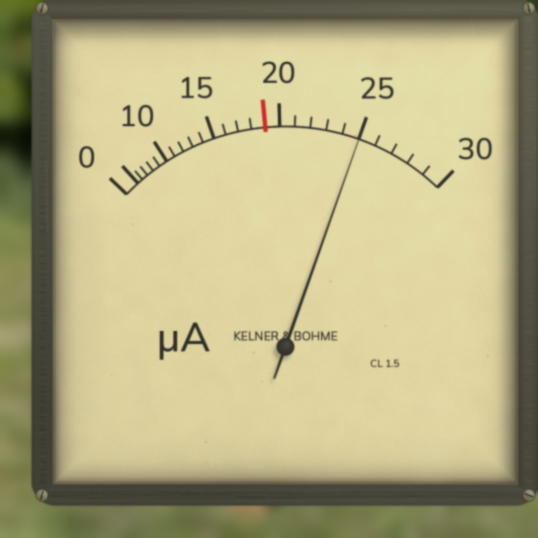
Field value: 25; µA
